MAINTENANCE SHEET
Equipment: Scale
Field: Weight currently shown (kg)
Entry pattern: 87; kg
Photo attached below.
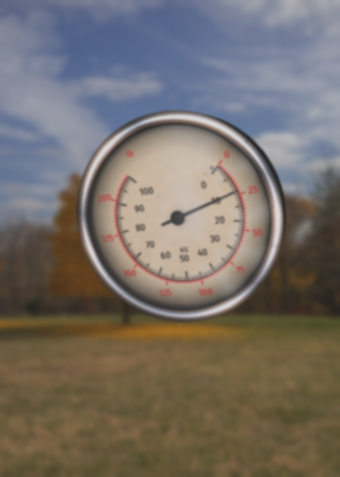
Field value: 10; kg
